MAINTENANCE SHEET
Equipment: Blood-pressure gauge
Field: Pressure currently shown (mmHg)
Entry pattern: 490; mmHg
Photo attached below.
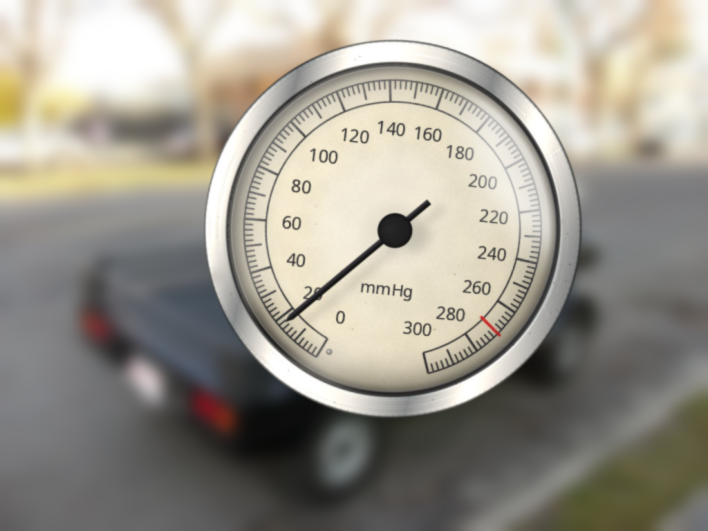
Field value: 18; mmHg
